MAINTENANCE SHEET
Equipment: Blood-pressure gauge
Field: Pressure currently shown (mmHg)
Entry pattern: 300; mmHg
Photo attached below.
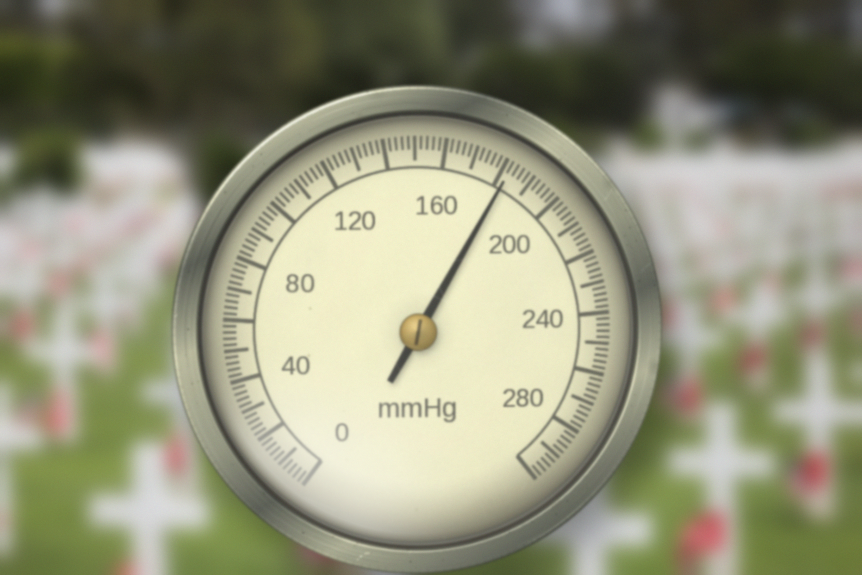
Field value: 182; mmHg
